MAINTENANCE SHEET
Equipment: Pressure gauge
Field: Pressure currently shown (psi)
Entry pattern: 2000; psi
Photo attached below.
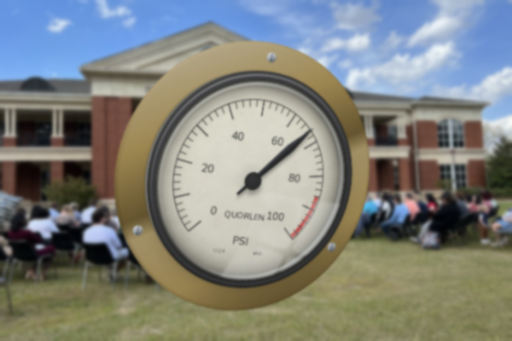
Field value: 66; psi
